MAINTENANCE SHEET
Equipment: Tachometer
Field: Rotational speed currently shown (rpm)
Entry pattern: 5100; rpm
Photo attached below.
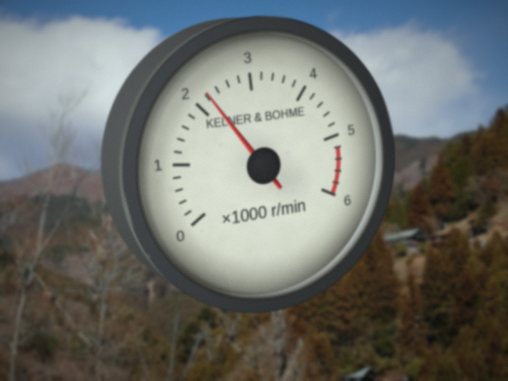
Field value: 2200; rpm
